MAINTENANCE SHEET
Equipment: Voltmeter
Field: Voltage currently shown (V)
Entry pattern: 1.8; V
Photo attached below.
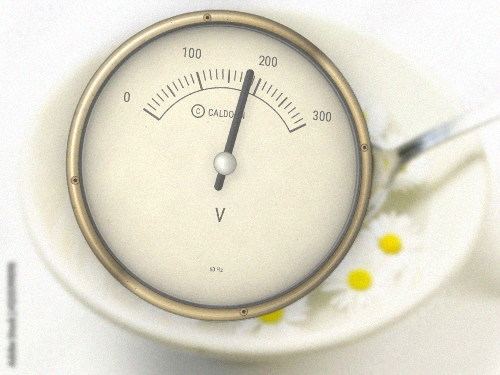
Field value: 180; V
